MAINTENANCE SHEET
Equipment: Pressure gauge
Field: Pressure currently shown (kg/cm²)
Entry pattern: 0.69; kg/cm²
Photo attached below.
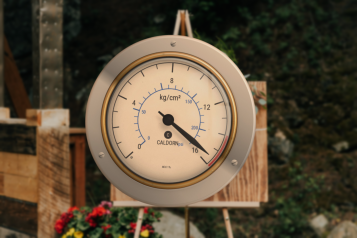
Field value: 15.5; kg/cm²
